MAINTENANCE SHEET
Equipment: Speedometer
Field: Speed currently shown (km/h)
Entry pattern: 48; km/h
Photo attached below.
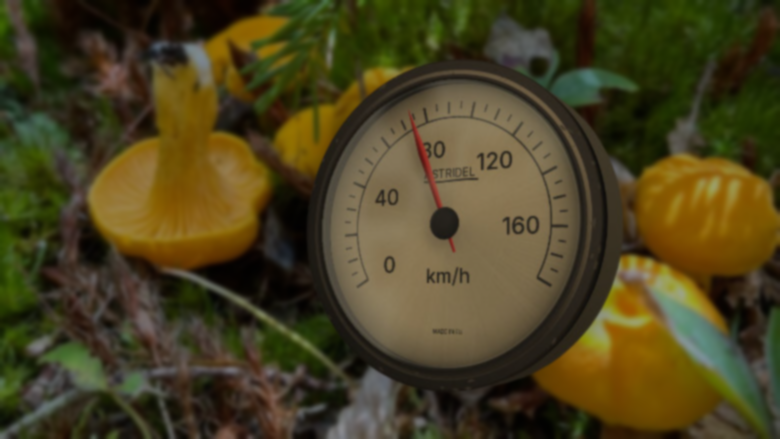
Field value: 75; km/h
